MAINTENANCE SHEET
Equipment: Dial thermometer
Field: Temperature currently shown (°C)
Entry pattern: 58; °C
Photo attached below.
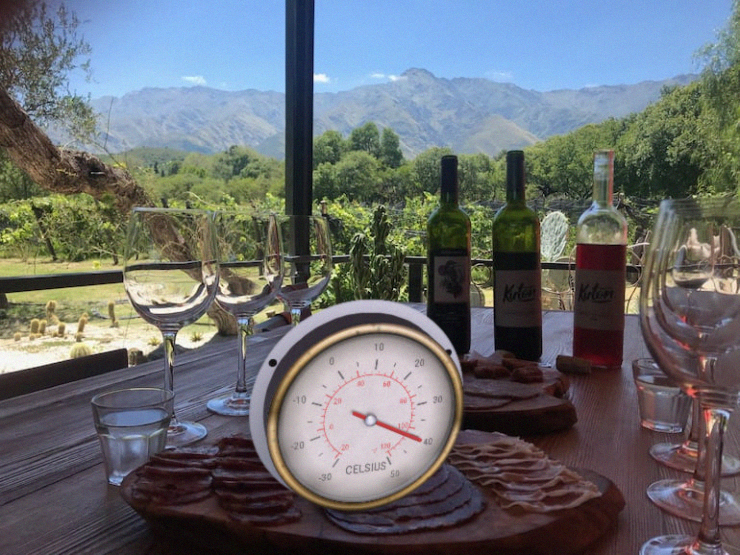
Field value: 40; °C
